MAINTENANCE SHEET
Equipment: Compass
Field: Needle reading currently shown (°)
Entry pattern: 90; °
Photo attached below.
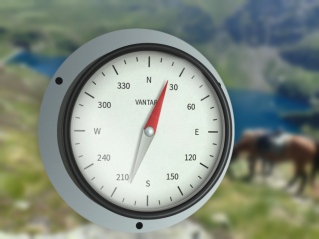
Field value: 20; °
